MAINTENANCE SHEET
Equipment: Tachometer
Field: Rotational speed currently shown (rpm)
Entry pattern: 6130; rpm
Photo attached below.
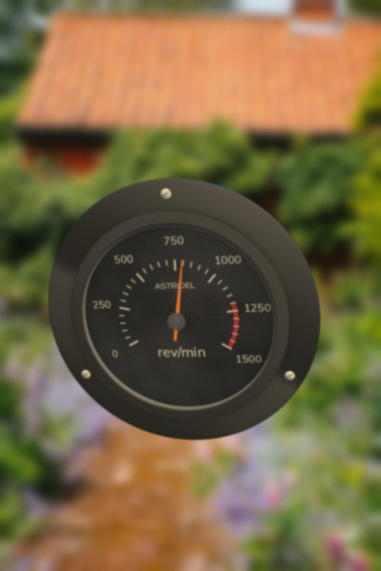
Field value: 800; rpm
